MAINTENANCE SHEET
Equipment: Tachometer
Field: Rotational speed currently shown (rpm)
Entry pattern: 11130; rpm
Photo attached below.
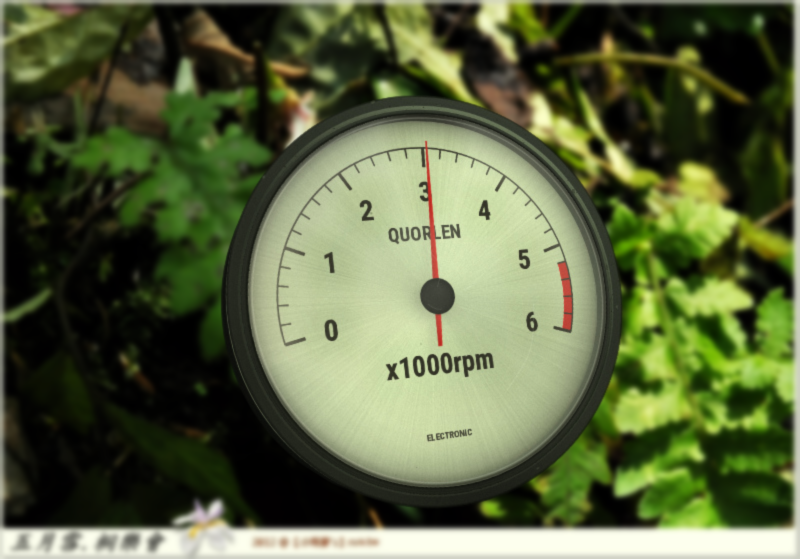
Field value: 3000; rpm
